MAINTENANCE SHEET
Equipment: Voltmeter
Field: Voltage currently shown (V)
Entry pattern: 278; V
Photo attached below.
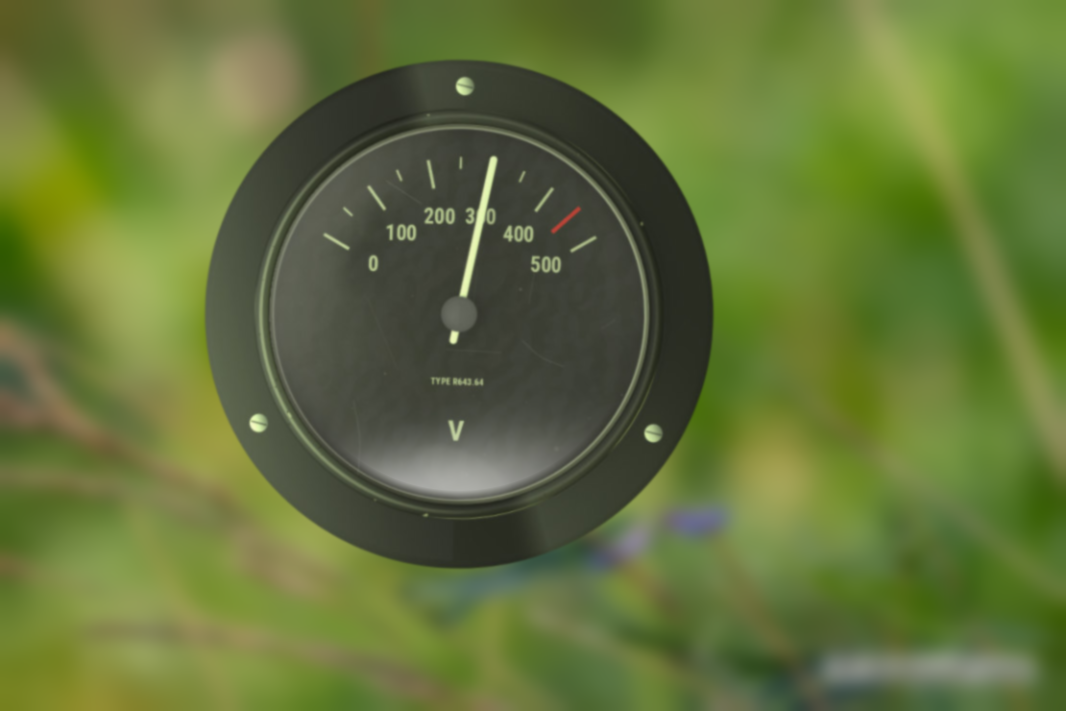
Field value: 300; V
